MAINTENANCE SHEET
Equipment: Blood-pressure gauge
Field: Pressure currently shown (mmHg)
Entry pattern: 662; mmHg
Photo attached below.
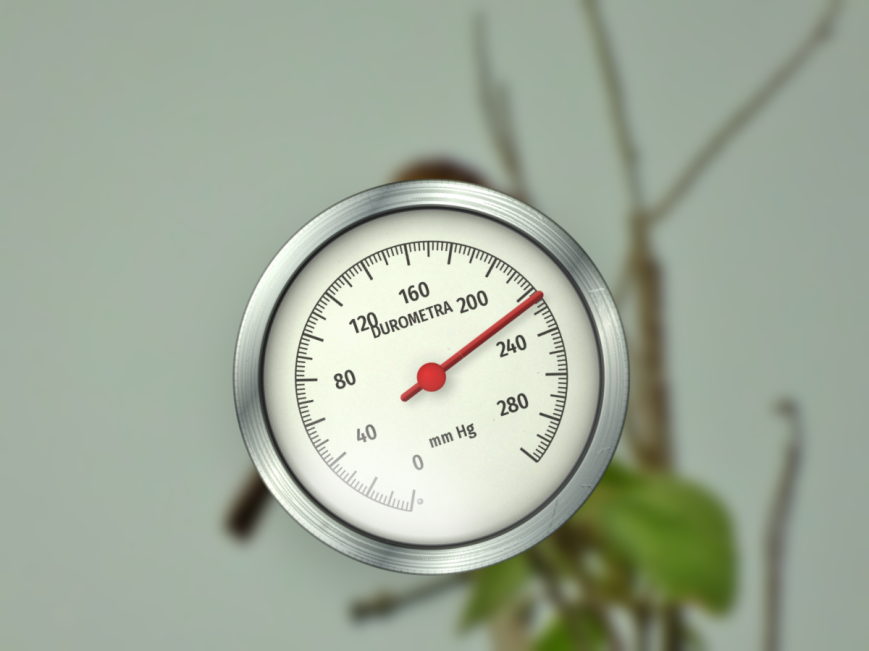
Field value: 224; mmHg
